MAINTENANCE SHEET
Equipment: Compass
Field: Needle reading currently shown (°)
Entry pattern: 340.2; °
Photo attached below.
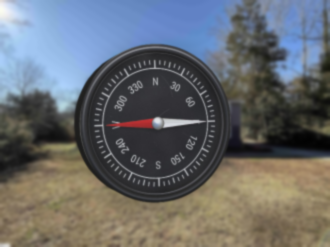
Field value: 270; °
